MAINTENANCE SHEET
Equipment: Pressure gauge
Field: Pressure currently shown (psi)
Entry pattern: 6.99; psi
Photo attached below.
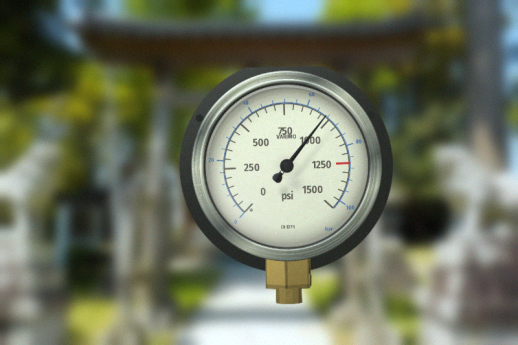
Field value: 975; psi
